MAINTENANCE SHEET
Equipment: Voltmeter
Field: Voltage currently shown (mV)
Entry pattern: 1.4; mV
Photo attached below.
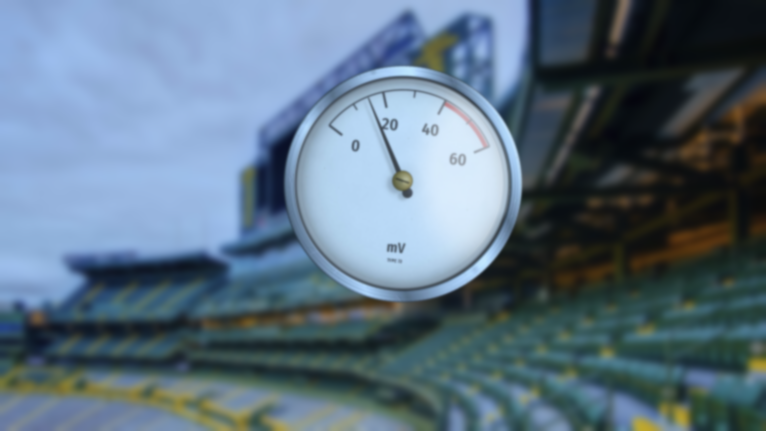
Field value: 15; mV
